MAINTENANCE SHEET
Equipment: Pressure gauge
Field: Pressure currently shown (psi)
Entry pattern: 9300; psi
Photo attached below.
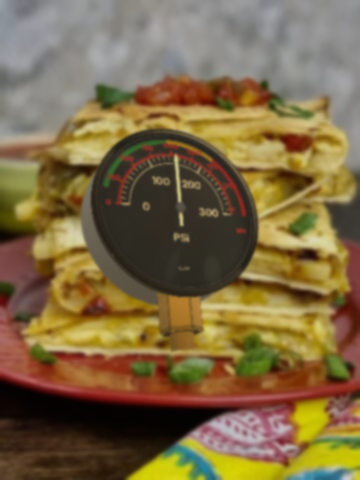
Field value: 150; psi
